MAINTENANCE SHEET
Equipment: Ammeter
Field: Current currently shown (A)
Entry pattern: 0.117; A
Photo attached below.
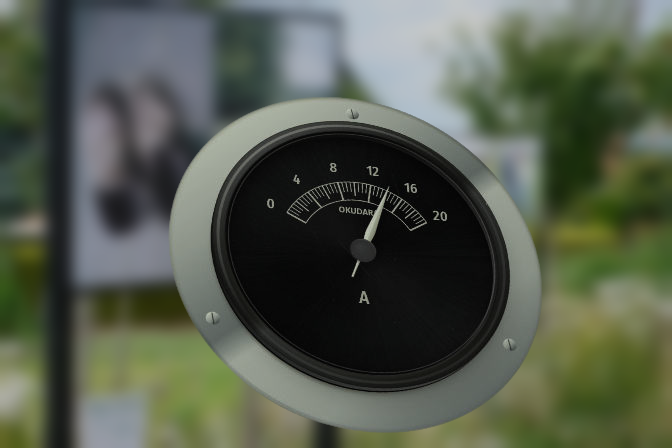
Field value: 14; A
